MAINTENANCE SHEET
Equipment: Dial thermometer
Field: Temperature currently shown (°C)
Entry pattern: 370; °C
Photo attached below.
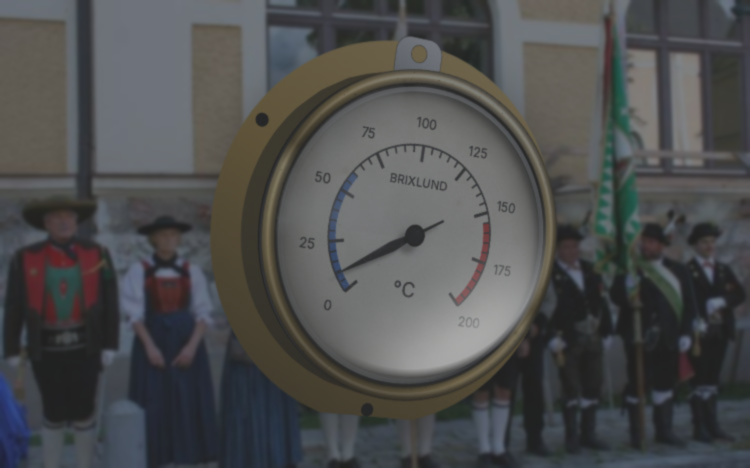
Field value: 10; °C
